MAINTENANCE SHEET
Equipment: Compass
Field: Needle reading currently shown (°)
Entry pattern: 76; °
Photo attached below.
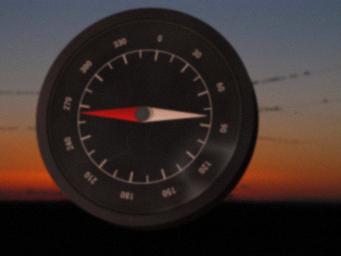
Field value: 262.5; °
